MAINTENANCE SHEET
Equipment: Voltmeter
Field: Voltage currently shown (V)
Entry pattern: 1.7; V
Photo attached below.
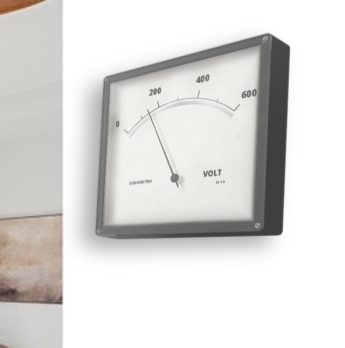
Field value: 150; V
